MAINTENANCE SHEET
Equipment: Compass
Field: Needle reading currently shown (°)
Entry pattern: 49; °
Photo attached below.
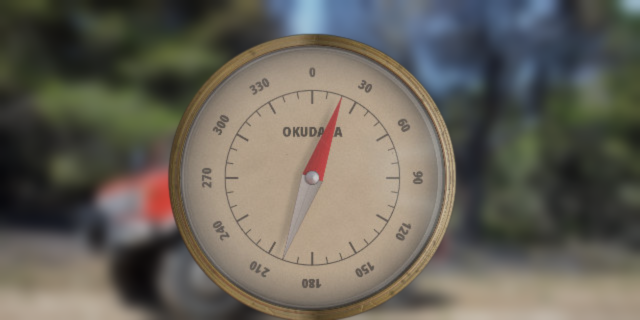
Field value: 20; °
